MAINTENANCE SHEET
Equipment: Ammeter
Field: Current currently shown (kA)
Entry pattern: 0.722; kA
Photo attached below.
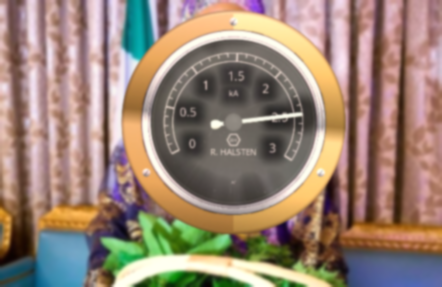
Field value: 2.5; kA
